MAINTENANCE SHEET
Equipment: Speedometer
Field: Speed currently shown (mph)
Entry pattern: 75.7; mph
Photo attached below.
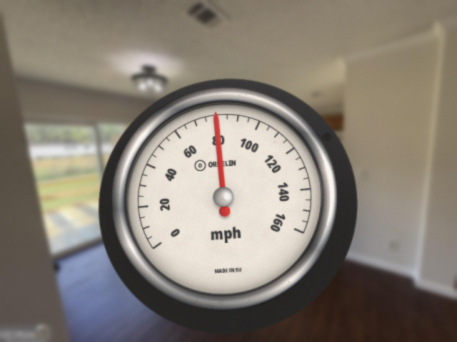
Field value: 80; mph
